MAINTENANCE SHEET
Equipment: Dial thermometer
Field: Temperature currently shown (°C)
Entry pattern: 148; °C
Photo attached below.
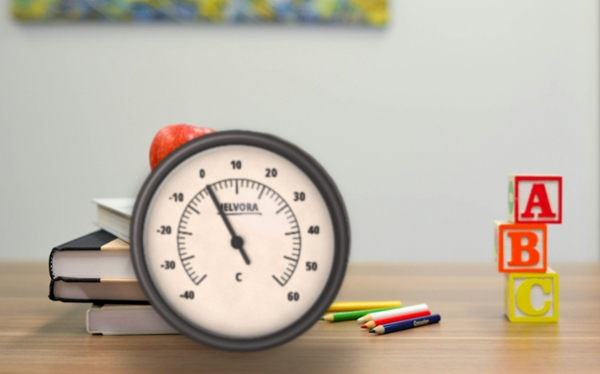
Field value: 0; °C
